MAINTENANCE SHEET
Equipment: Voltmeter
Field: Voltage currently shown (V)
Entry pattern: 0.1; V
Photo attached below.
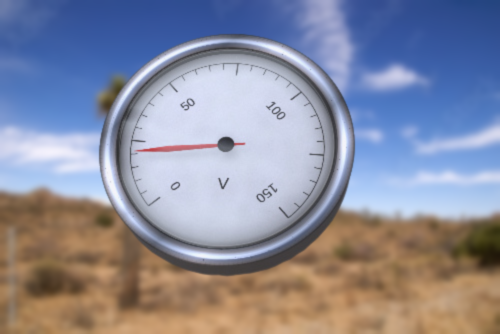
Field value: 20; V
